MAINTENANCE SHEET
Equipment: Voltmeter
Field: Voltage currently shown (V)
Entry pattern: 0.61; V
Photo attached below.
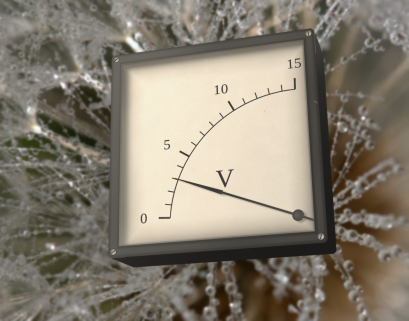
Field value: 3; V
